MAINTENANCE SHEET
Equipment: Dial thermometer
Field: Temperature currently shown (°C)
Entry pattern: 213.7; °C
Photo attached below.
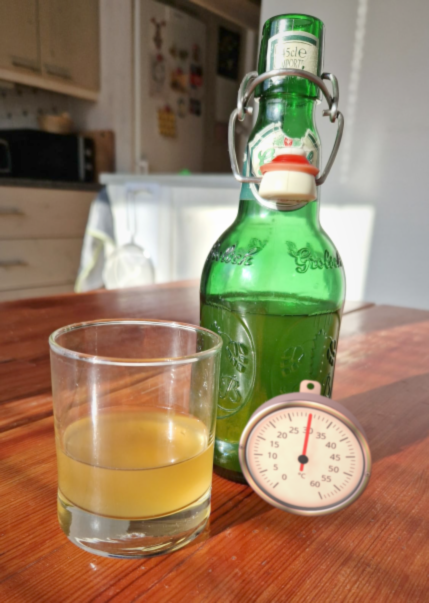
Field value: 30; °C
